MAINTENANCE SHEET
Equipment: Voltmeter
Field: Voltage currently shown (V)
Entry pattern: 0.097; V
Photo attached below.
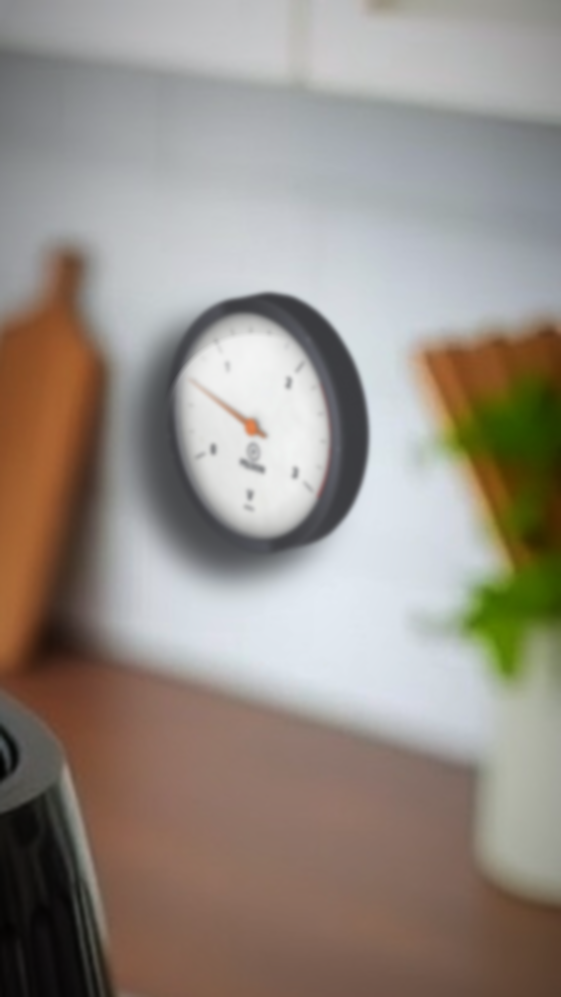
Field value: 0.6; V
